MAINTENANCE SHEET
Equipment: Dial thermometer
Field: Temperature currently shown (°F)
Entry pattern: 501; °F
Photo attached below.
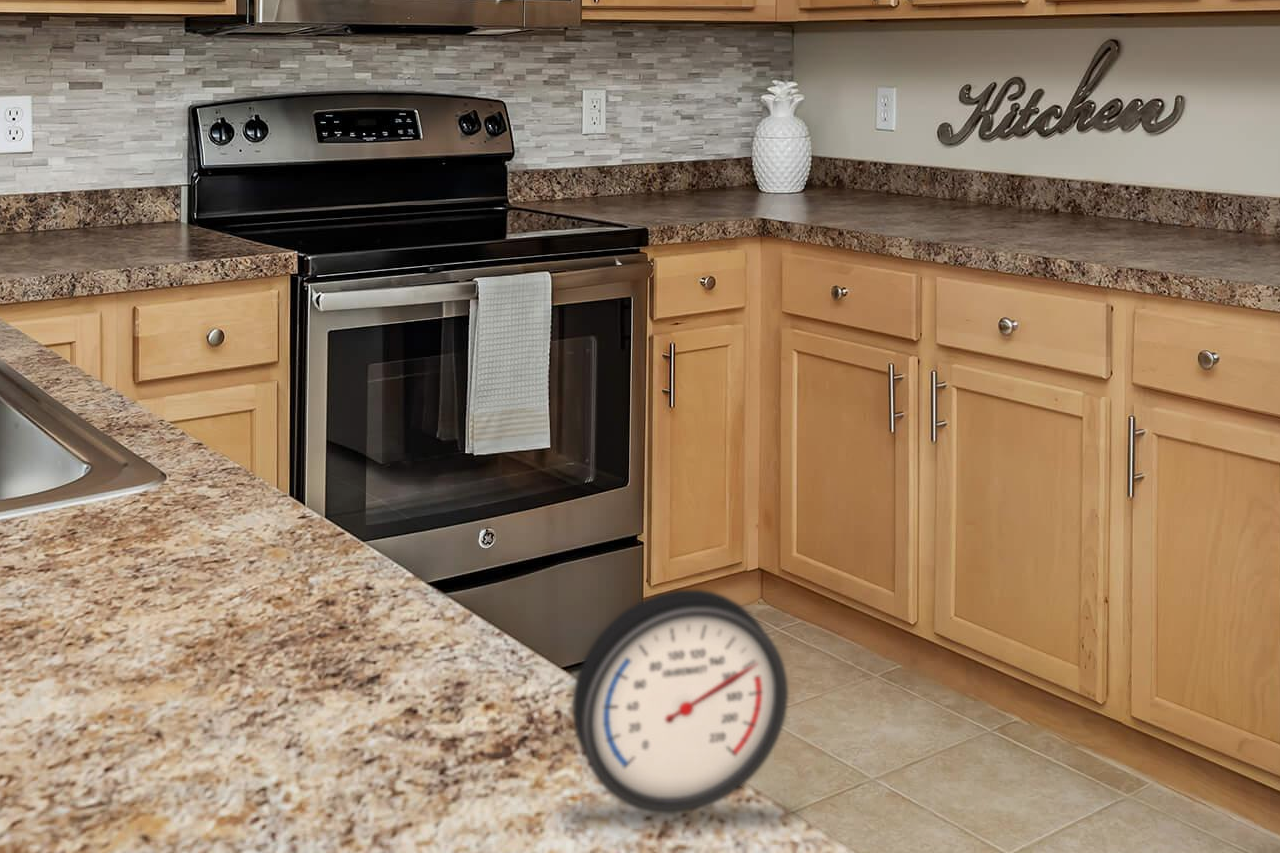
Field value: 160; °F
